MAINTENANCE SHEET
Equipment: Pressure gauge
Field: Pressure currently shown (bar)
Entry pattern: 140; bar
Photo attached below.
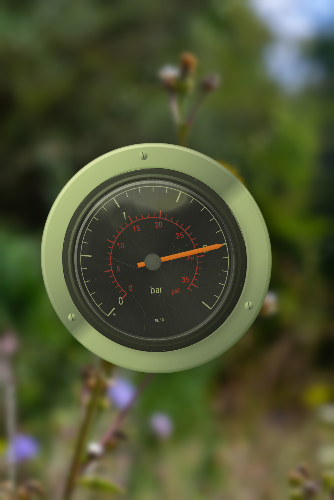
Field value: 2; bar
